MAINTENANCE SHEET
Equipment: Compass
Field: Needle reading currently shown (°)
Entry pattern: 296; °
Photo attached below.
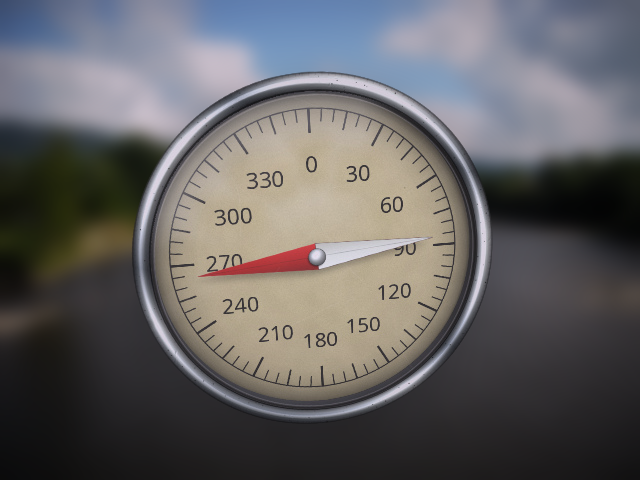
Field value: 265; °
